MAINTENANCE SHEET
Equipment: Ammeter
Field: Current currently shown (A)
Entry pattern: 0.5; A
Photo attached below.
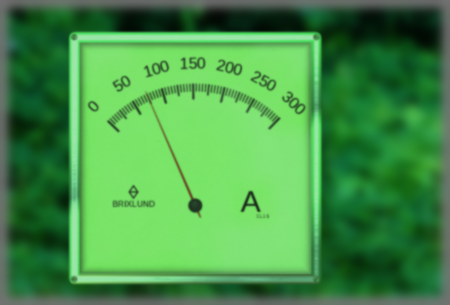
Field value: 75; A
